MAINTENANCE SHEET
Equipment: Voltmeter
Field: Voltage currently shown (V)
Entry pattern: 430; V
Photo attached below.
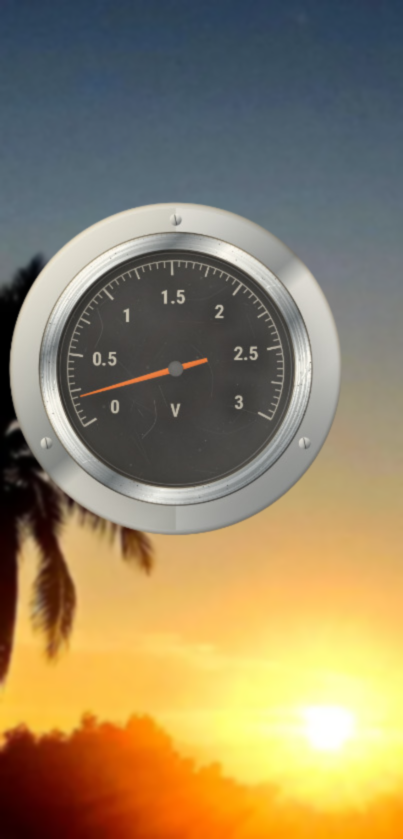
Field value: 0.2; V
